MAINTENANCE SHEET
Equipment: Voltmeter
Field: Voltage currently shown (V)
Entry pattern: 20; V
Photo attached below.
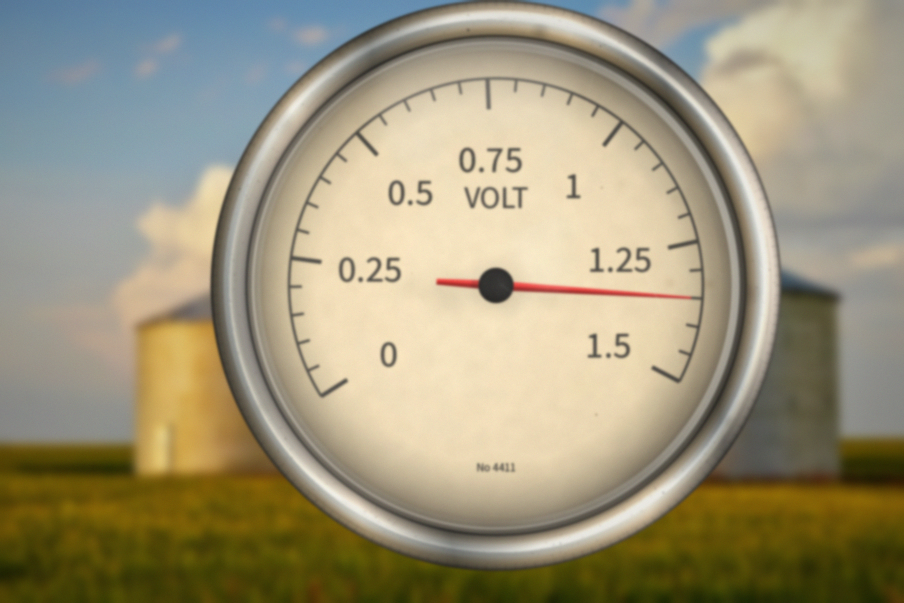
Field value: 1.35; V
